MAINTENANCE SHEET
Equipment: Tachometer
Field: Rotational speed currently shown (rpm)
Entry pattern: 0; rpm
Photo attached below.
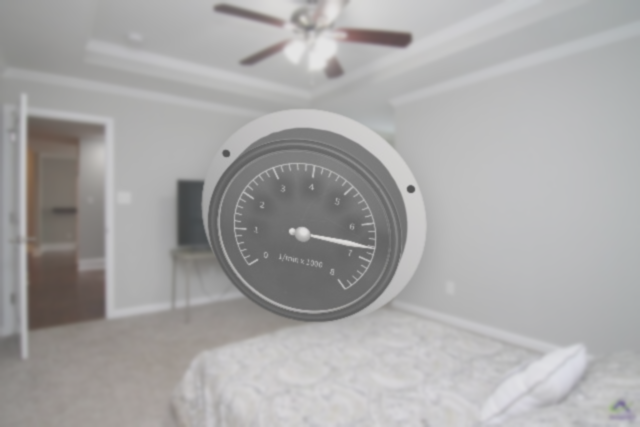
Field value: 6600; rpm
